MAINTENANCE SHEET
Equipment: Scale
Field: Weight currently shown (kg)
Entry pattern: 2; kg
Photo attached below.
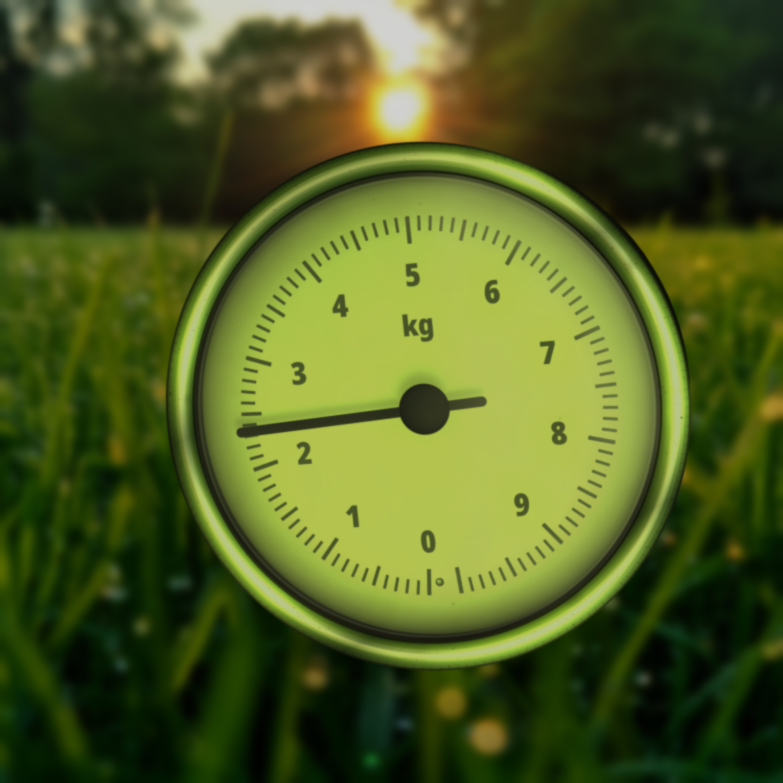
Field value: 2.35; kg
